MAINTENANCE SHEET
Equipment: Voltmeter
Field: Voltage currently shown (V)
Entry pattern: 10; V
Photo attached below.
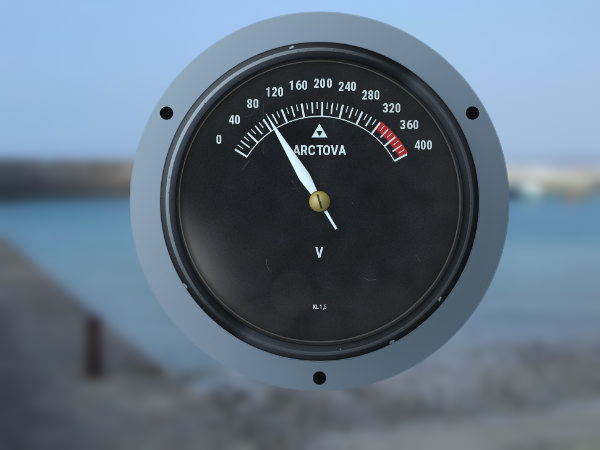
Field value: 90; V
